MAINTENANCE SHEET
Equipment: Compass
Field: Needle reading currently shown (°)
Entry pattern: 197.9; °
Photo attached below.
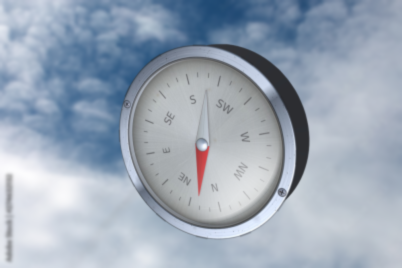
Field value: 20; °
